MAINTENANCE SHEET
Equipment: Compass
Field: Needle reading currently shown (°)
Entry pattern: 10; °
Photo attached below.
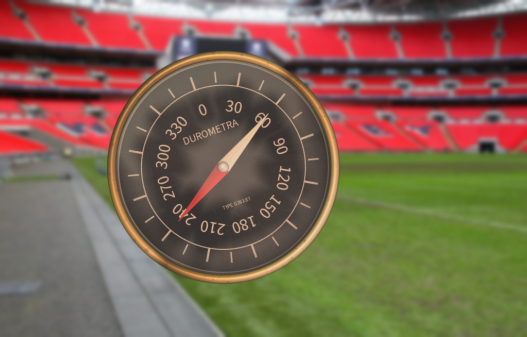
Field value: 240; °
